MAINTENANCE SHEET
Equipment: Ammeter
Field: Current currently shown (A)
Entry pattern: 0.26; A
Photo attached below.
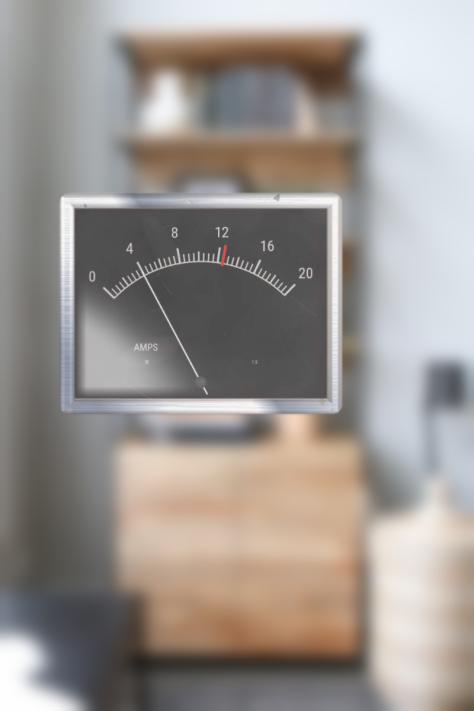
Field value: 4; A
